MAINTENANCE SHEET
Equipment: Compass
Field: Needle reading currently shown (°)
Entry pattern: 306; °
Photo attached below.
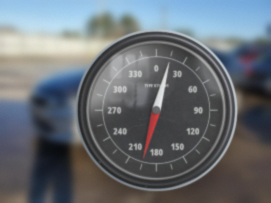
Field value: 195; °
